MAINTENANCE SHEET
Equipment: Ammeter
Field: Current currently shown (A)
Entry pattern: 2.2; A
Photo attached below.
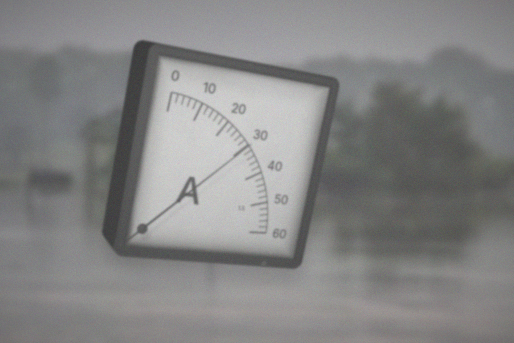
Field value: 30; A
